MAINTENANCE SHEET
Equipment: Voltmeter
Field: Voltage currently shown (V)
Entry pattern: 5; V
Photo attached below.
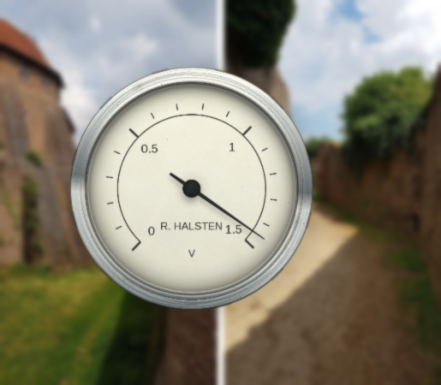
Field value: 1.45; V
